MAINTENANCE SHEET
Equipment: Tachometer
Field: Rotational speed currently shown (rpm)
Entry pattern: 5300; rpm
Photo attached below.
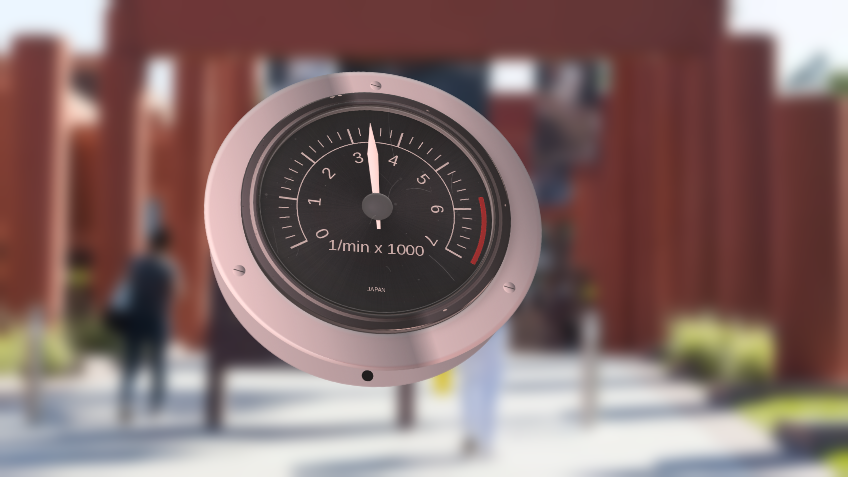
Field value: 3400; rpm
